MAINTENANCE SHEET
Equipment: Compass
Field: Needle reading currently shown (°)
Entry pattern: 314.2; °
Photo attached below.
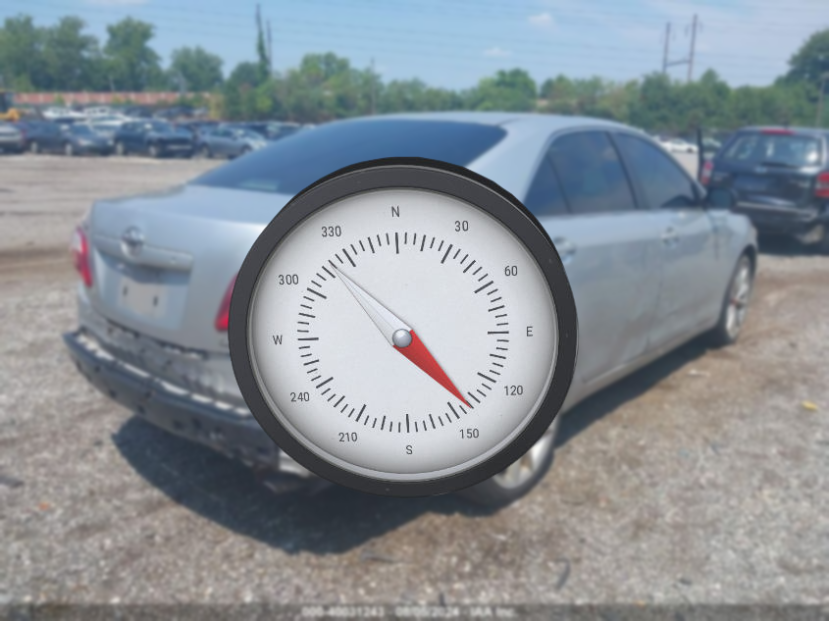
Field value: 140; °
